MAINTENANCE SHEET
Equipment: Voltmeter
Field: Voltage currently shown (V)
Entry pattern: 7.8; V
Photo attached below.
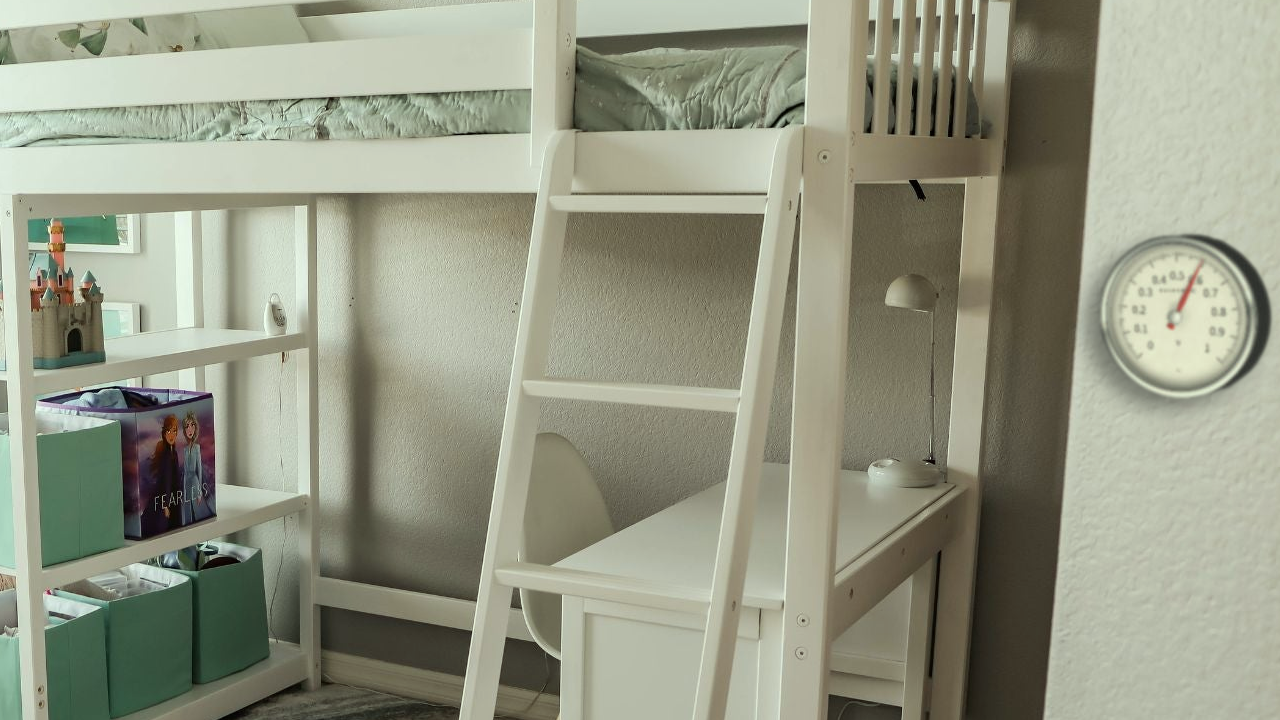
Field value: 0.6; V
